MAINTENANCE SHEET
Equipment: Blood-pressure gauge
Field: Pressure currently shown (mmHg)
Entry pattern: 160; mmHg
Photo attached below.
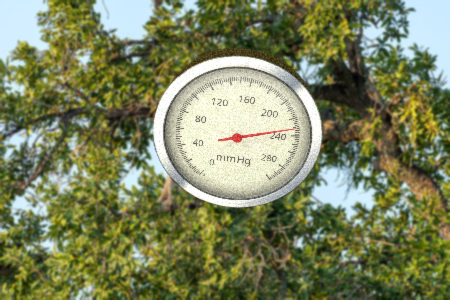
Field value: 230; mmHg
